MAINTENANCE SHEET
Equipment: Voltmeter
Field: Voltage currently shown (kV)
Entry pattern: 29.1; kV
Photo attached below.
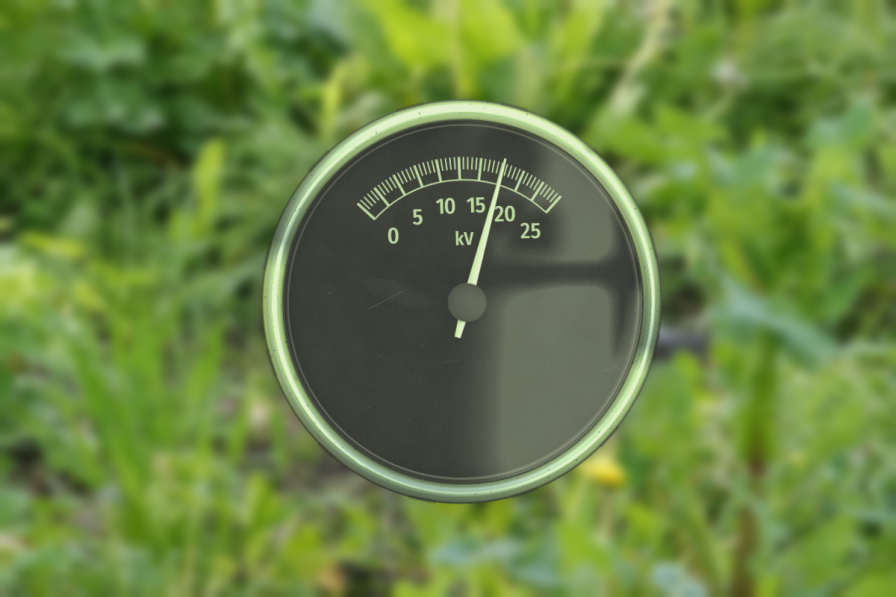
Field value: 17.5; kV
